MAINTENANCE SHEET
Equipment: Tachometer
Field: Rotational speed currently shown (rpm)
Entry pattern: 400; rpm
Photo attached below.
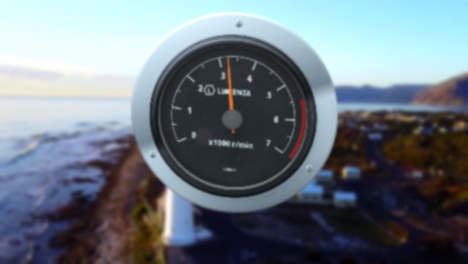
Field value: 3250; rpm
